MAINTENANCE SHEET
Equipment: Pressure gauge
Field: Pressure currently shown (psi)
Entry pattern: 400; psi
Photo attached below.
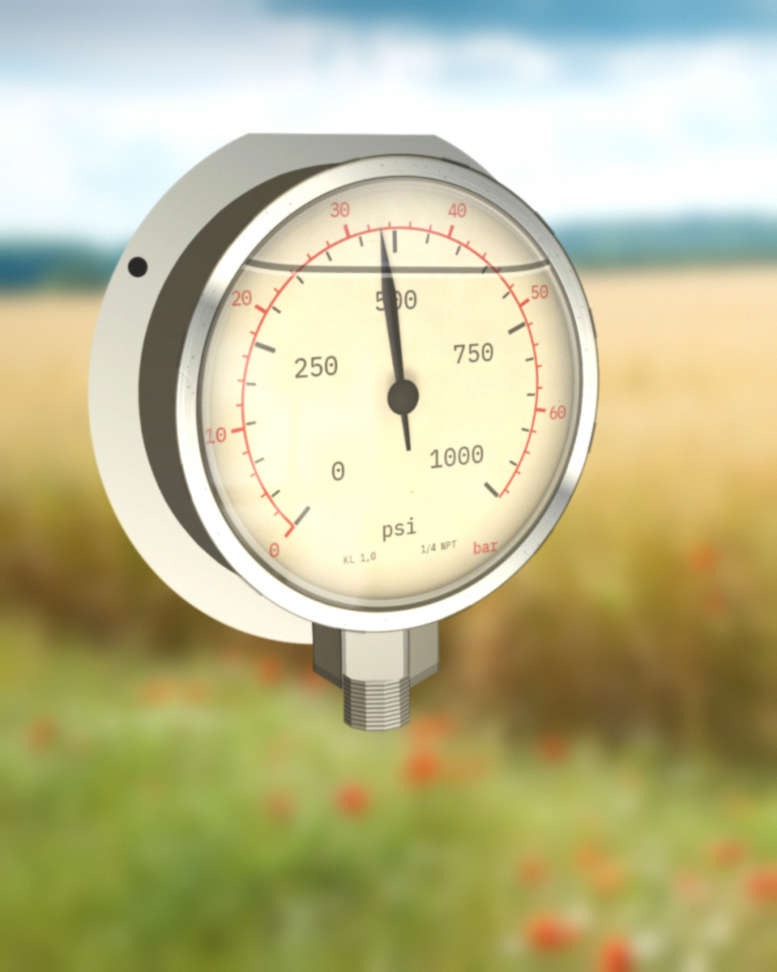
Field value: 475; psi
